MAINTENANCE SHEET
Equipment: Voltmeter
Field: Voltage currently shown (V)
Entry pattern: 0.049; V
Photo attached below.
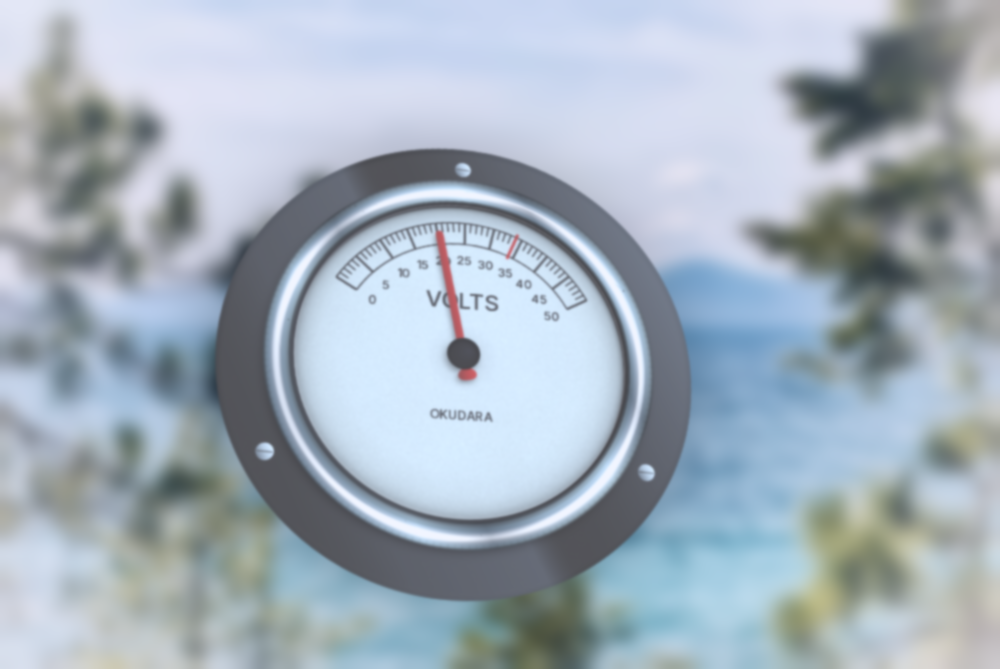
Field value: 20; V
